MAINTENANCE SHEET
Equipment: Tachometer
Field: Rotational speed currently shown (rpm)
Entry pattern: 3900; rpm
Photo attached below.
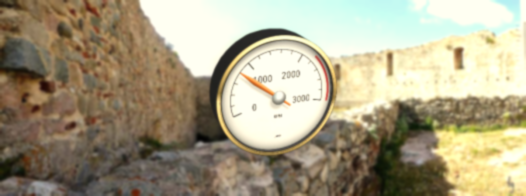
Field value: 800; rpm
